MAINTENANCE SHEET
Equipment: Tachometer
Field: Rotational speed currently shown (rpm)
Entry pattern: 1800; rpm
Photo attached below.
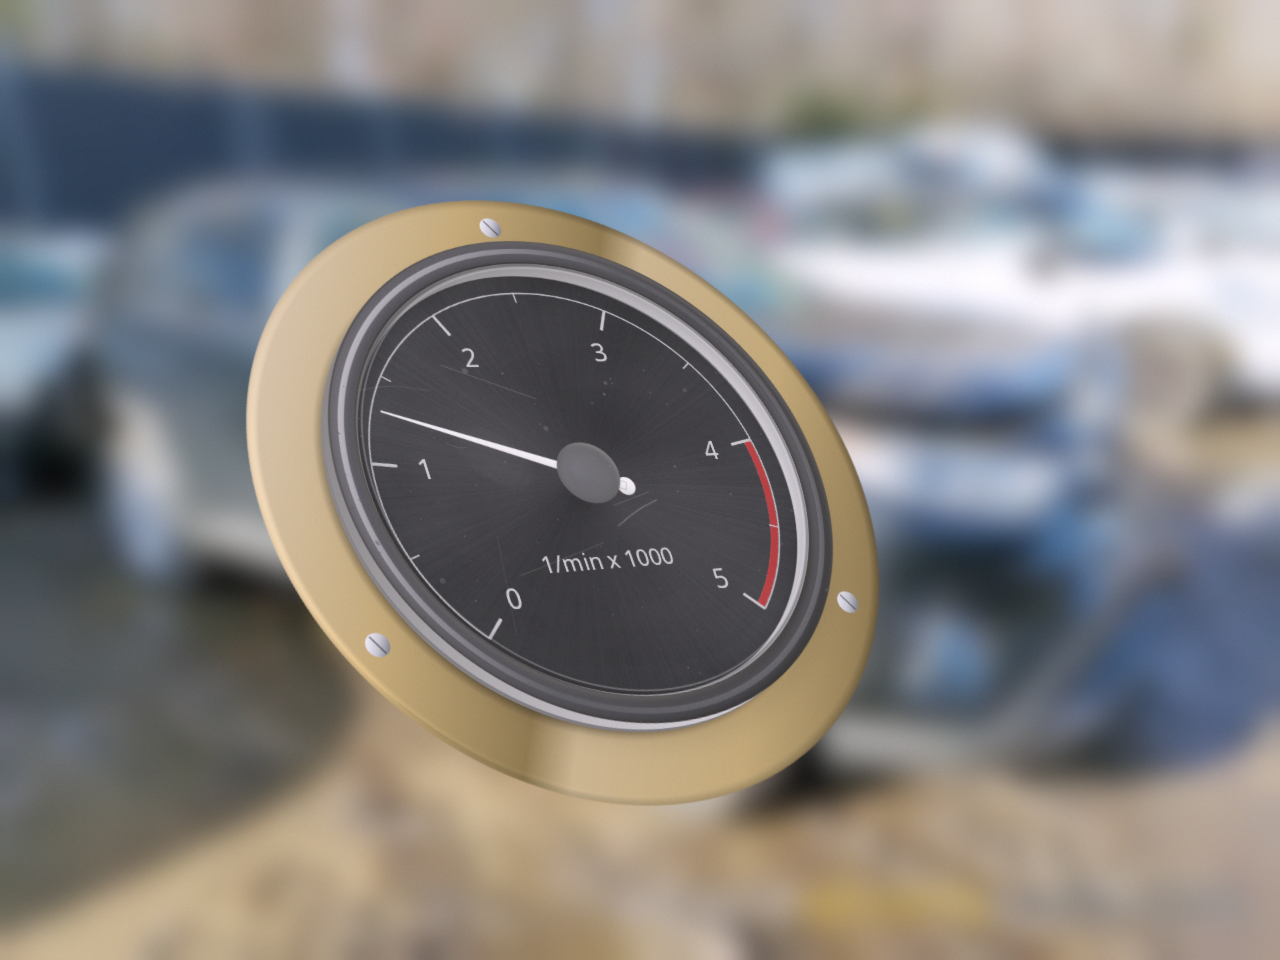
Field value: 1250; rpm
